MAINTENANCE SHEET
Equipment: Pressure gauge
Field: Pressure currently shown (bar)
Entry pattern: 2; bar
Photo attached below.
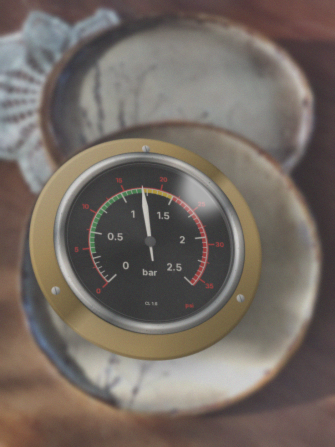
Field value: 1.2; bar
